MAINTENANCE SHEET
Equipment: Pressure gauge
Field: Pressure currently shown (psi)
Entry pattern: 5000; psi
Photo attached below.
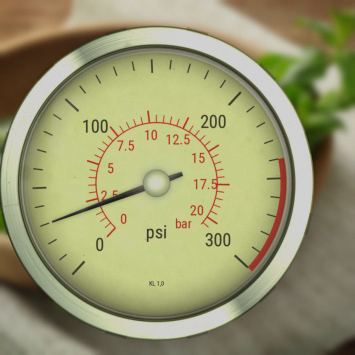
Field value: 30; psi
